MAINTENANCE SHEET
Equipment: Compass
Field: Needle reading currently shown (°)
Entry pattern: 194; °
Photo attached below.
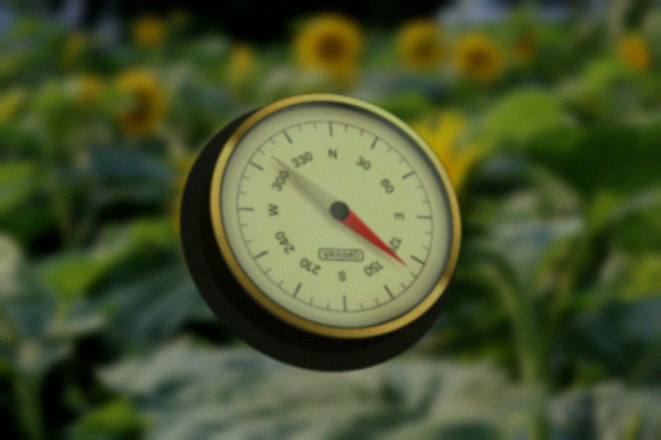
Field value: 130; °
